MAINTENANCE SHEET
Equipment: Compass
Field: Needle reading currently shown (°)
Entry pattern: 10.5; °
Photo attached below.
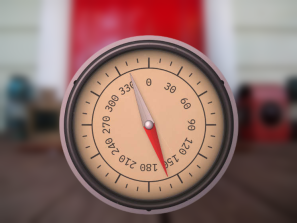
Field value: 160; °
